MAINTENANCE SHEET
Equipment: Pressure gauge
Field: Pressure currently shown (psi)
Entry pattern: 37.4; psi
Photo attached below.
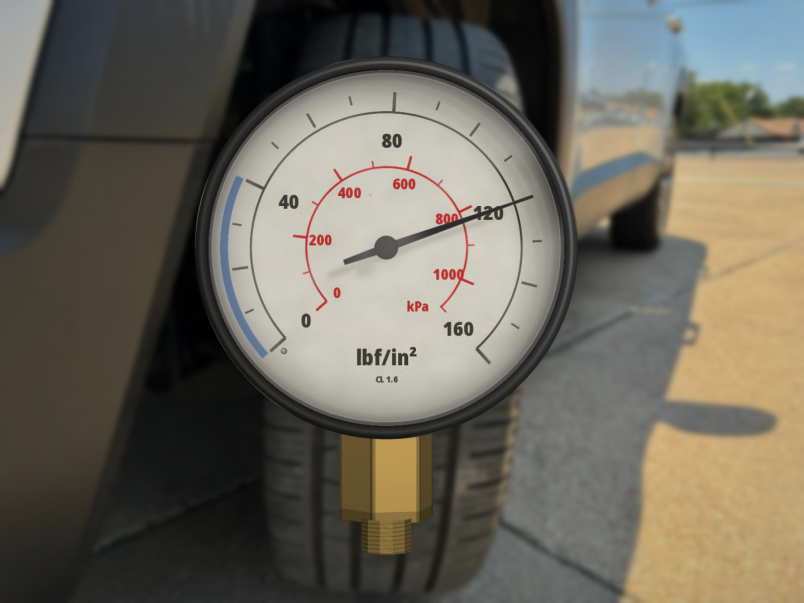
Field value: 120; psi
